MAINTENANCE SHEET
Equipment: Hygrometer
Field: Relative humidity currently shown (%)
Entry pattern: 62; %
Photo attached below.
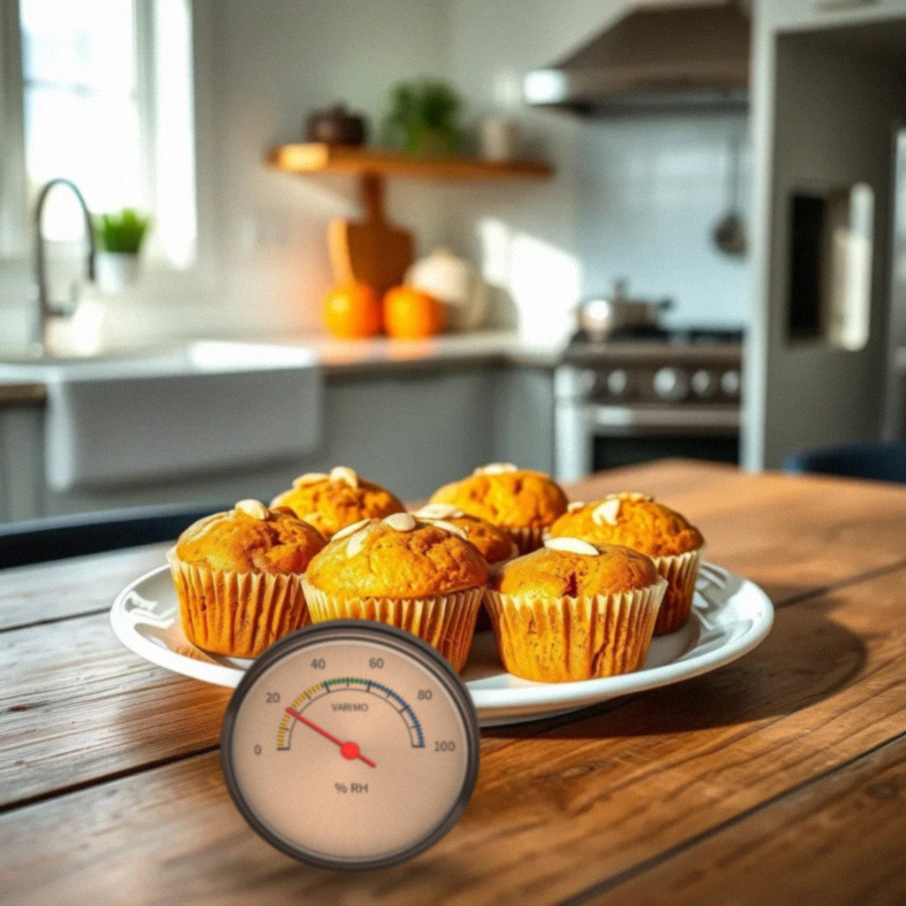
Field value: 20; %
